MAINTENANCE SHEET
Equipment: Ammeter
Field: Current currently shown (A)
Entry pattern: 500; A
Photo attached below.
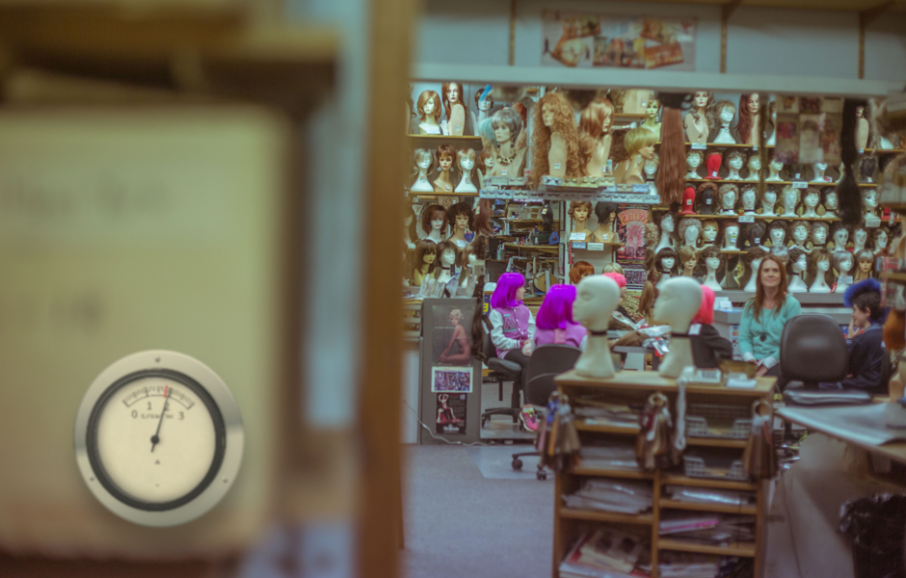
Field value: 2; A
